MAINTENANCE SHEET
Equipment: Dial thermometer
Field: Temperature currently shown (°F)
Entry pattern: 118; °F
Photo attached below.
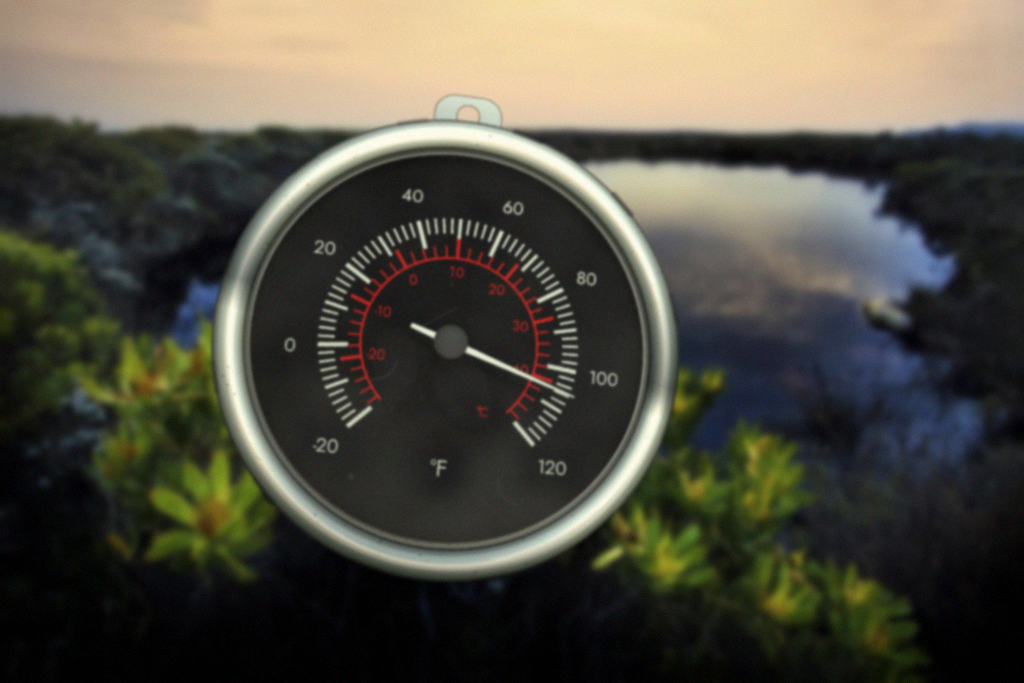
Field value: 106; °F
